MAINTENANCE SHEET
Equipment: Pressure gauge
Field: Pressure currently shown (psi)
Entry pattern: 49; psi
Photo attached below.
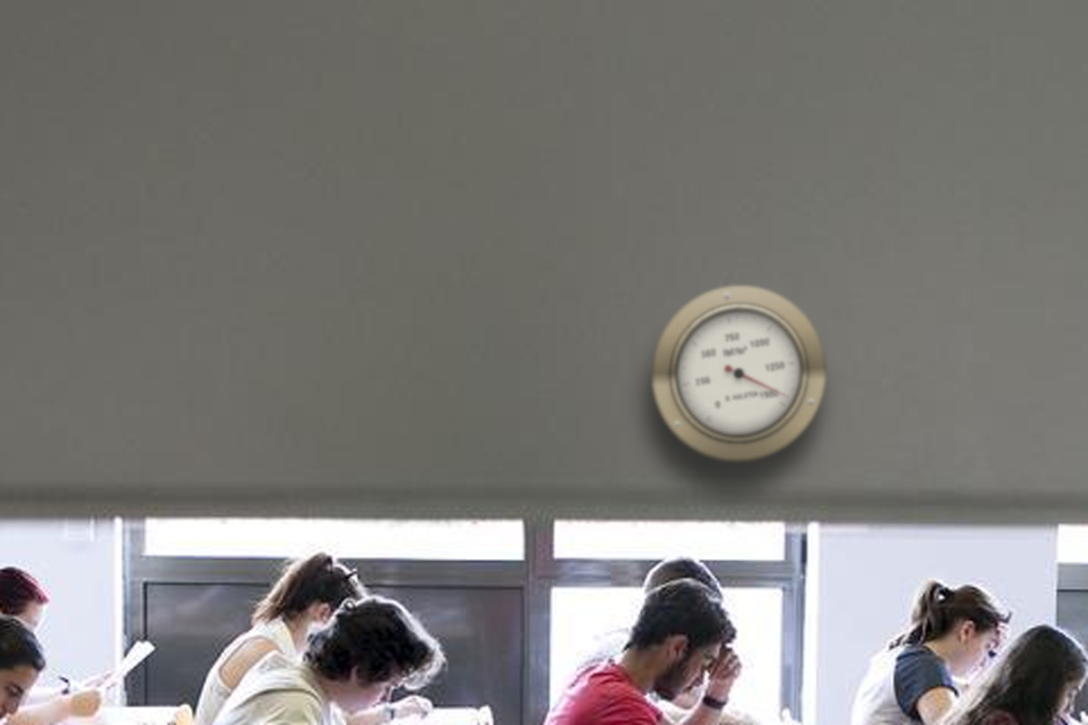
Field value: 1450; psi
